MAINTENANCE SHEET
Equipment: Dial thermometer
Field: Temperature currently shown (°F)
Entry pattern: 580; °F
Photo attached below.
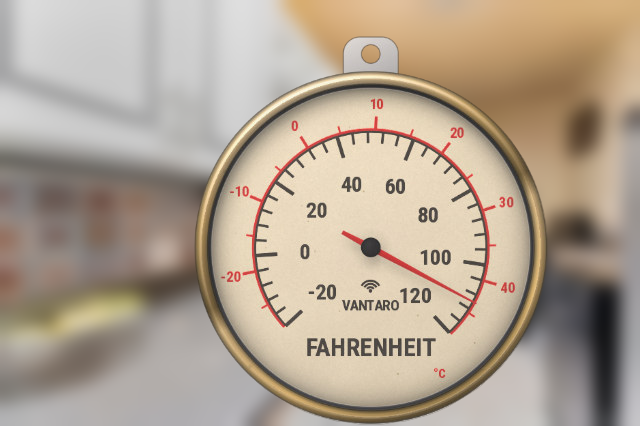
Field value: 110; °F
